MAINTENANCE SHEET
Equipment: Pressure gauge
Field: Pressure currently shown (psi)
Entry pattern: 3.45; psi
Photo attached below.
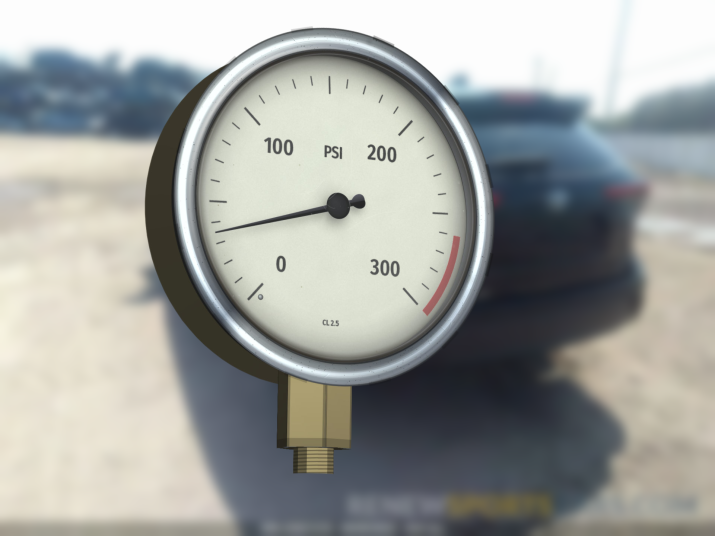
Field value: 35; psi
